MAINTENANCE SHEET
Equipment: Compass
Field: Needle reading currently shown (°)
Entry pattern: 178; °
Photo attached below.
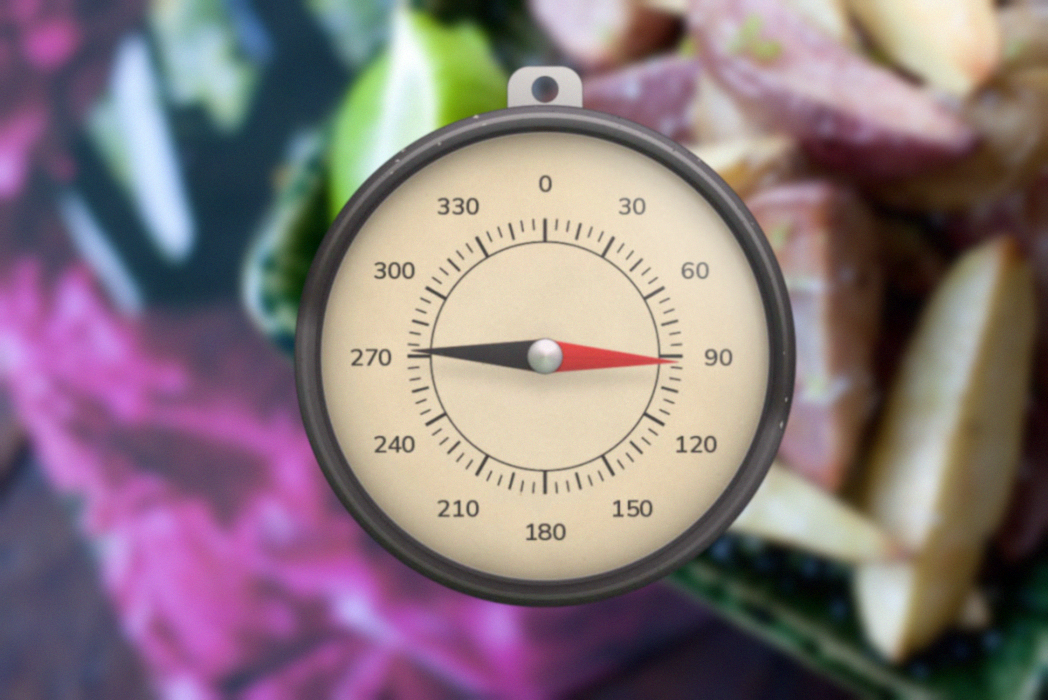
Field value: 92.5; °
